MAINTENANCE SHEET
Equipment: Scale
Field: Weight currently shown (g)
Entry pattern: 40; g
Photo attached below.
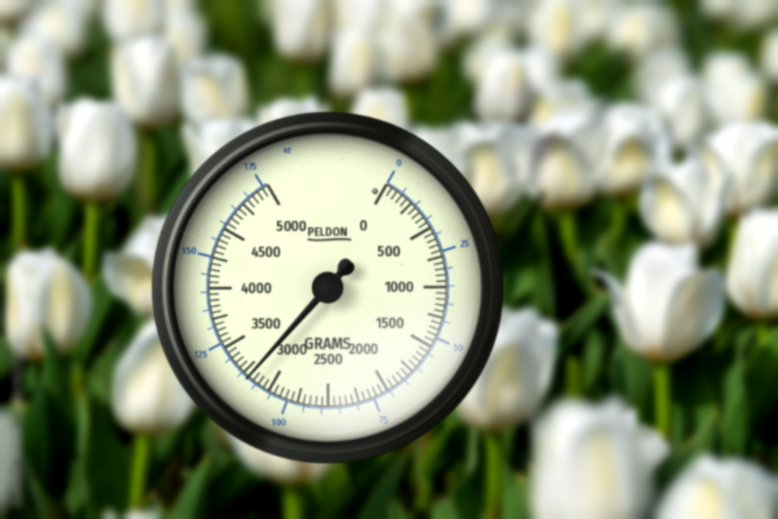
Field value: 3200; g
